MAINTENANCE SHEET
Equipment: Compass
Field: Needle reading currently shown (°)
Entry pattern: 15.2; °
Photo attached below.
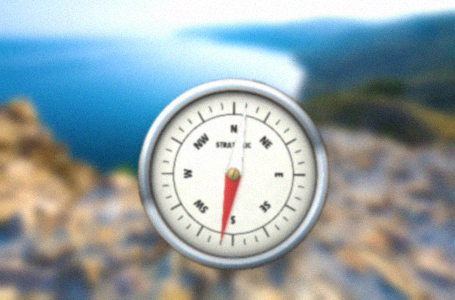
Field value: 190; °
